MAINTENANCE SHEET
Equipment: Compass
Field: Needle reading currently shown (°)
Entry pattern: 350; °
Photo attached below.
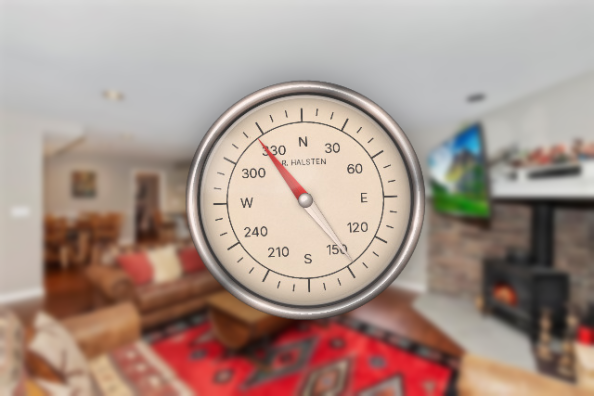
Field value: 325; °
